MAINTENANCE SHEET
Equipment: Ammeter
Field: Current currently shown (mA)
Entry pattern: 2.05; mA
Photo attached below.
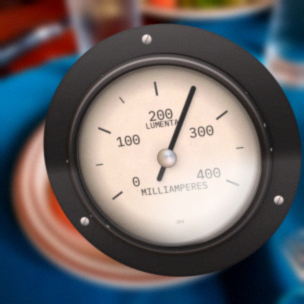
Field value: 250; mA
